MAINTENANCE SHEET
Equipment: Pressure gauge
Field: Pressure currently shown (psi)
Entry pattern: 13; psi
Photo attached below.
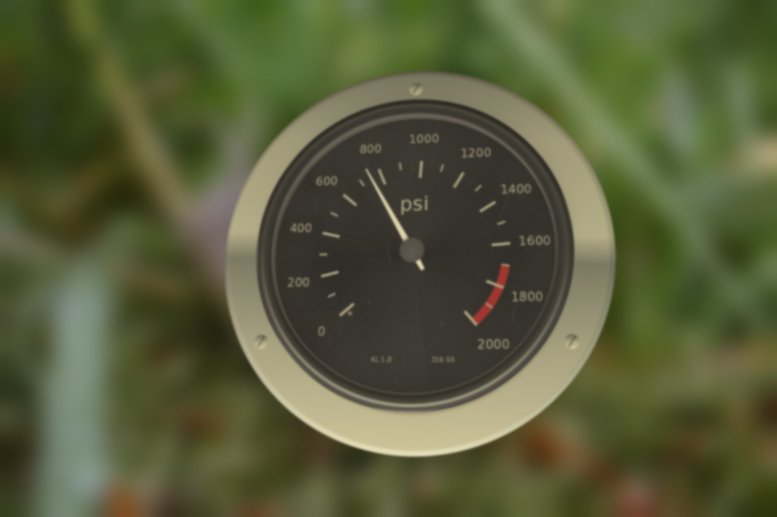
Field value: 750; psi
